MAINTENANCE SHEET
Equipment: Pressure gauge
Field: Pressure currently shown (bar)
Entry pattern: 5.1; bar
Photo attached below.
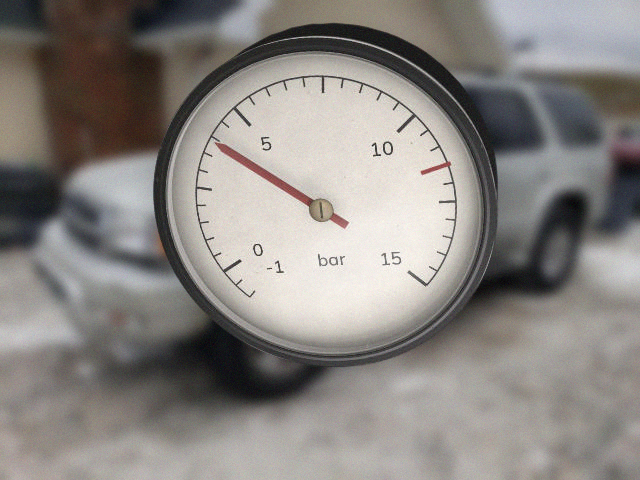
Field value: 4; bar
